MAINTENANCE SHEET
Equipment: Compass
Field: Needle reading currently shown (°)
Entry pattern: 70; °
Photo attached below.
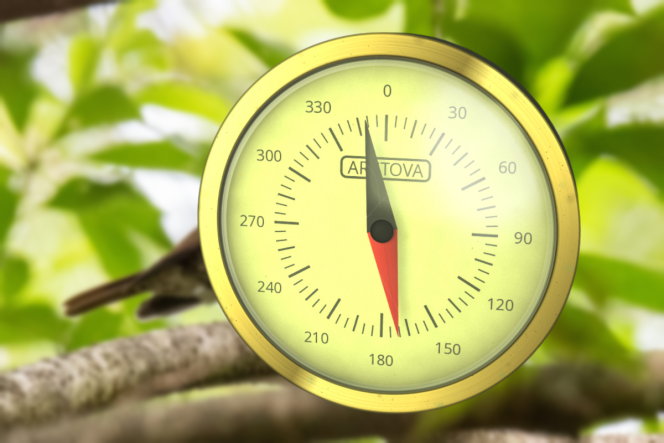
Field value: 170; °
